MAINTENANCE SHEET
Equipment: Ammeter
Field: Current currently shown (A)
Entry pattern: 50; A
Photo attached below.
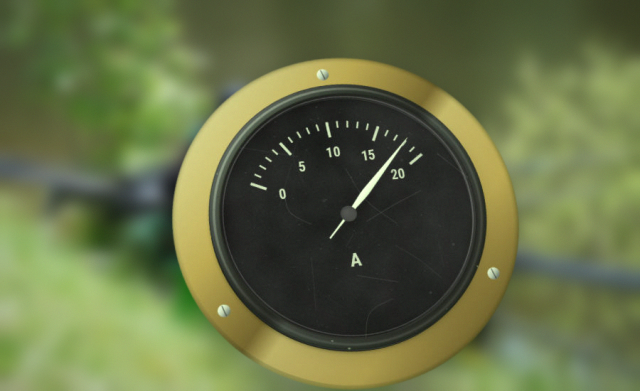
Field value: 18; A
